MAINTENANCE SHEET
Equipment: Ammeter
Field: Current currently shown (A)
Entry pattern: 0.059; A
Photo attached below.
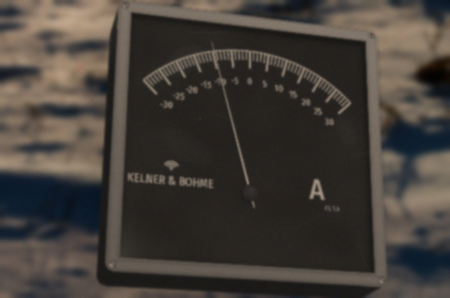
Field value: -10; A
